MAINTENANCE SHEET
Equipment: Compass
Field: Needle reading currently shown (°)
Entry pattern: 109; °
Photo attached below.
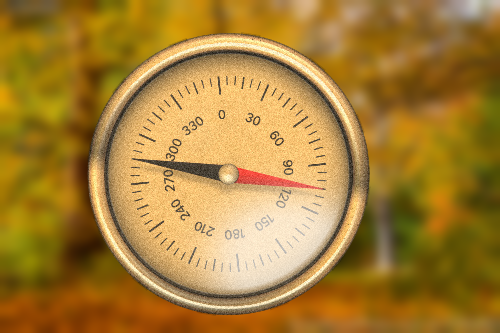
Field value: 105; °
